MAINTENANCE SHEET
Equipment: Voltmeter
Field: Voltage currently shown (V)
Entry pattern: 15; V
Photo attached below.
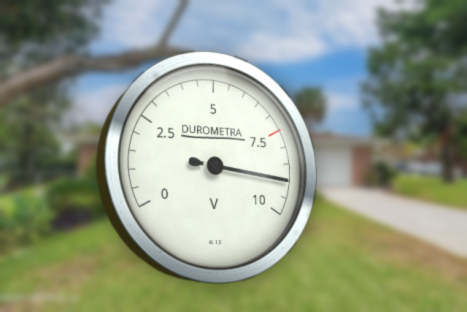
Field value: 9; V
